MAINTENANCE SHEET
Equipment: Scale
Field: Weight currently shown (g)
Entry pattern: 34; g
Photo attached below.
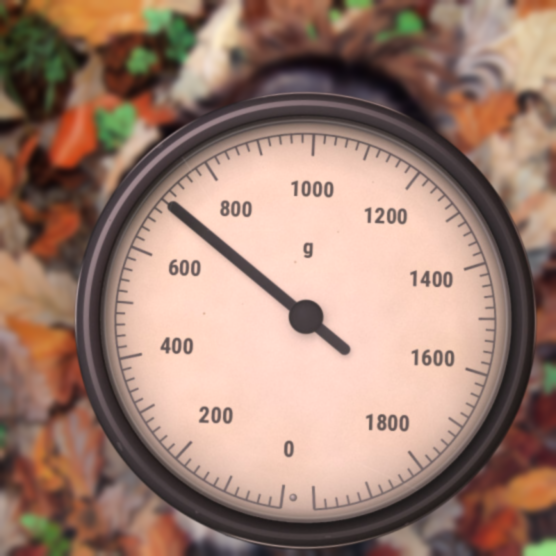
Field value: 700; g
